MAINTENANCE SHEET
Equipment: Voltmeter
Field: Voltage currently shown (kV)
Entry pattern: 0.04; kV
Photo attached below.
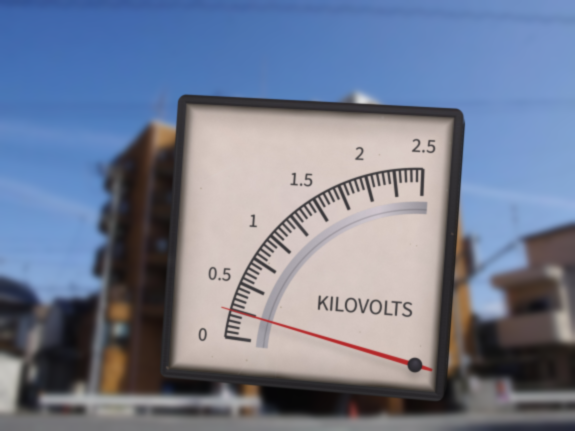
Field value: 0.25; kV
